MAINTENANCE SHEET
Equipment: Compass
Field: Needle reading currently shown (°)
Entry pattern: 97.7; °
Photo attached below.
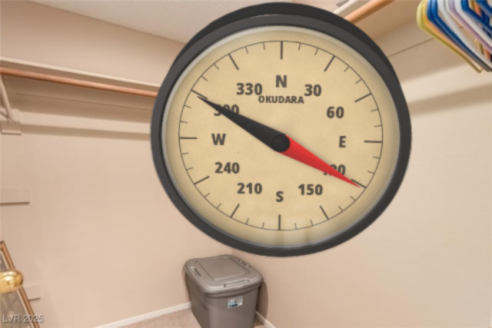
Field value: 120; °
